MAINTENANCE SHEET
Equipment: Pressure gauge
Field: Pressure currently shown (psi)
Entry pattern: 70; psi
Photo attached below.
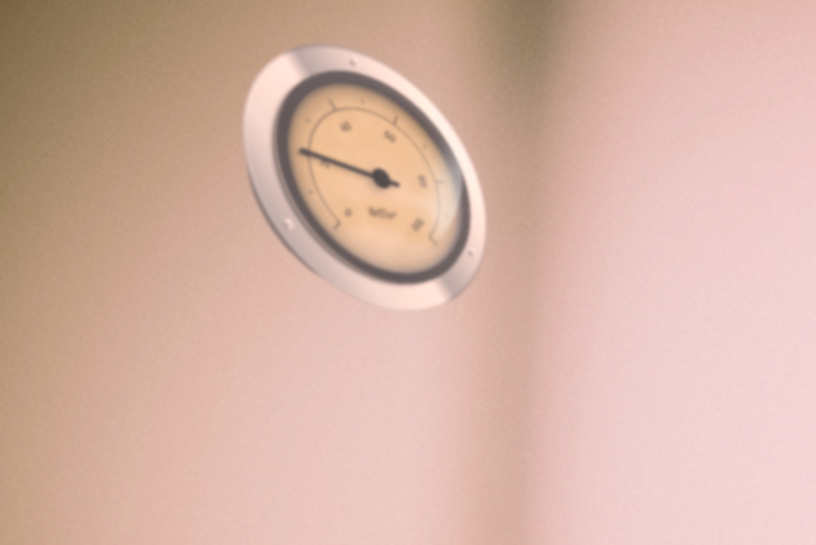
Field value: 20; psi
